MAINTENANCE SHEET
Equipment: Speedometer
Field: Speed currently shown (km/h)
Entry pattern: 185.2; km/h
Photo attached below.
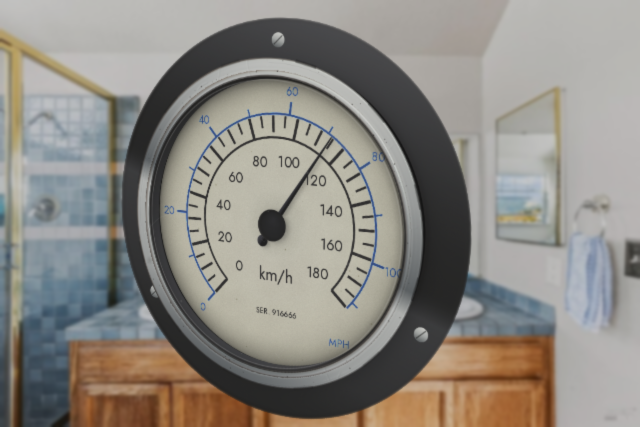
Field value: 115; km/h
